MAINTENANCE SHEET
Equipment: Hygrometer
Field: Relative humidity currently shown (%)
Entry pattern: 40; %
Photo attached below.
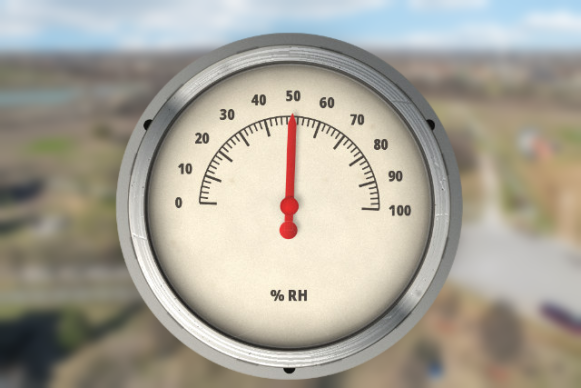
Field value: 50; %
